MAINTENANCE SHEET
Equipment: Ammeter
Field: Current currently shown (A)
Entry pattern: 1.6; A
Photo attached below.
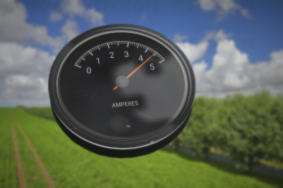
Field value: 4.5; A
